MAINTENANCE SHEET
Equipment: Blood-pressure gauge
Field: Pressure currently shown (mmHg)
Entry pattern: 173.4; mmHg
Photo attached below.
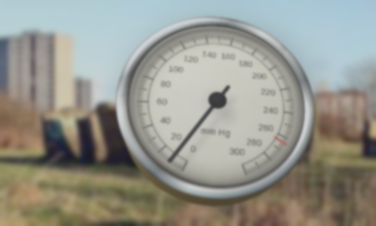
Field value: 10; mmHg
